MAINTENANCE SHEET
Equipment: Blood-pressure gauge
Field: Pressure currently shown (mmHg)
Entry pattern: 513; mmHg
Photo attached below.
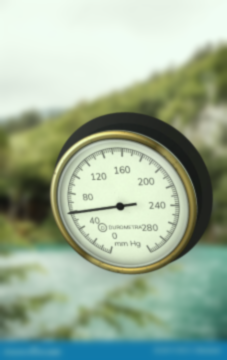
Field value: 60; mmHg
